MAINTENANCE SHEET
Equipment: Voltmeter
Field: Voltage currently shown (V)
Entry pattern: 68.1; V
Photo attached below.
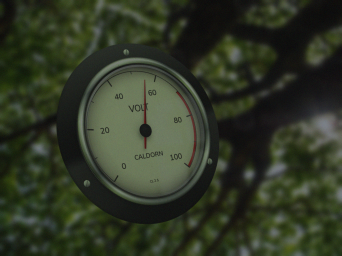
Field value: 55; V
